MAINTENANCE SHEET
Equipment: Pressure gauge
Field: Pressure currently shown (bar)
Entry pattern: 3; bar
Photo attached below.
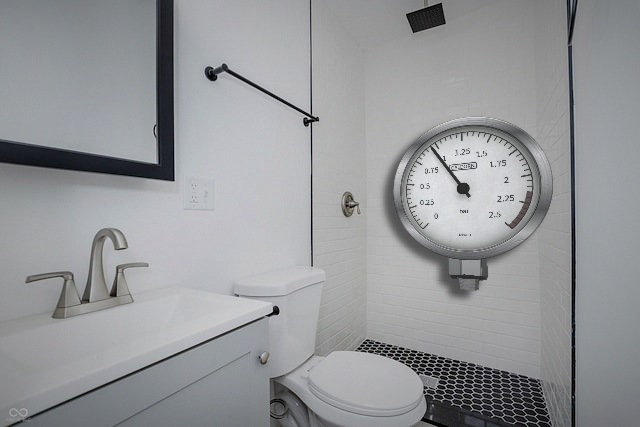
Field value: 0.95; bar
